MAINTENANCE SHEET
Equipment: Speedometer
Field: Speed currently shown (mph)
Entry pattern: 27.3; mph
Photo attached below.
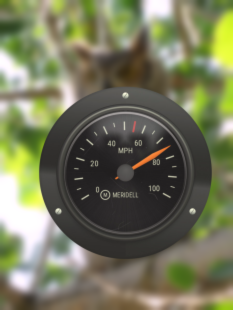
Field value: 75; mph
